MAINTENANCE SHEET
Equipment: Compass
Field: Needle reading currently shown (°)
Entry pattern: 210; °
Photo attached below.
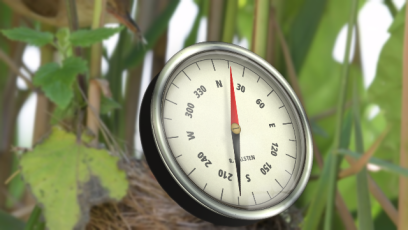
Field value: 15; °
